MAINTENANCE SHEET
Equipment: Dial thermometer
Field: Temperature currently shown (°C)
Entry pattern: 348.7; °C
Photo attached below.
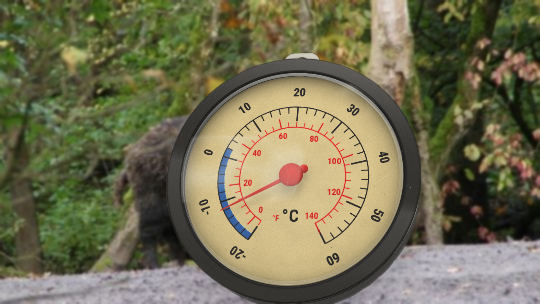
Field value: -12; °C
